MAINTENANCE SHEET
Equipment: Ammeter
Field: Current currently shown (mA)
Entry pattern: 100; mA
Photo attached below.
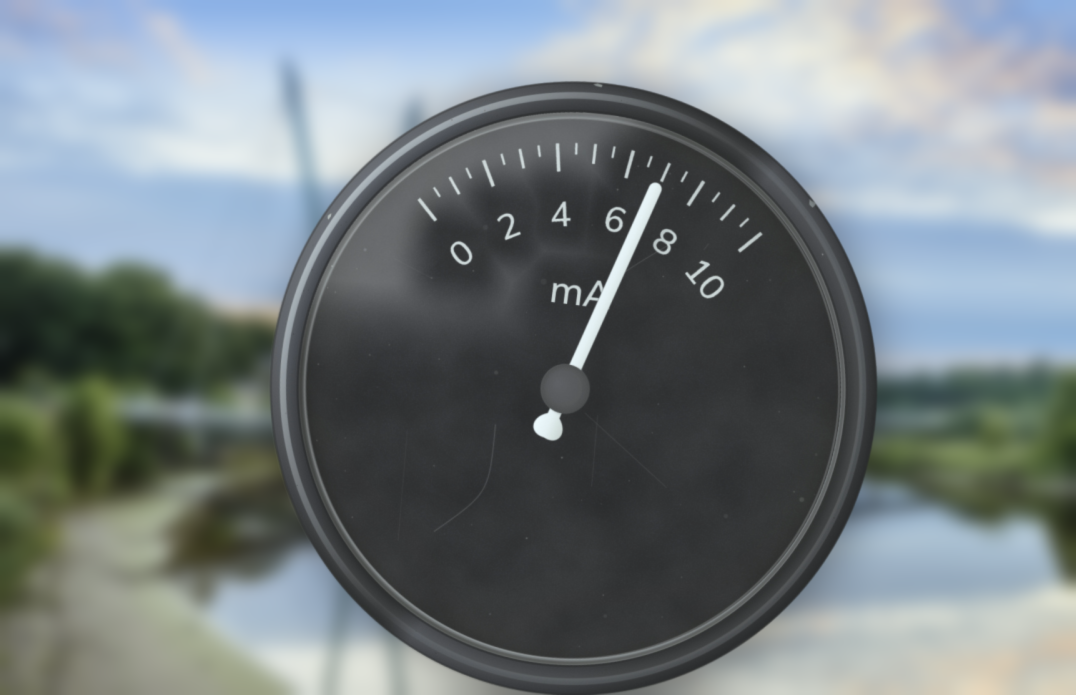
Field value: 7; mA
